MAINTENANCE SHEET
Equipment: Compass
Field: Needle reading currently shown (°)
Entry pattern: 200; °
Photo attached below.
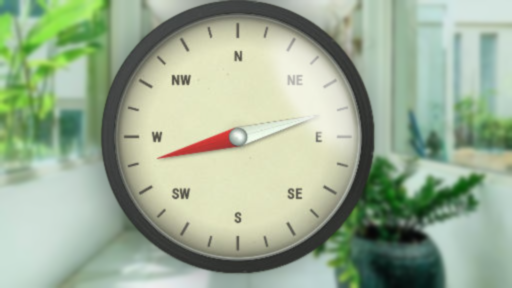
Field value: 255; °
